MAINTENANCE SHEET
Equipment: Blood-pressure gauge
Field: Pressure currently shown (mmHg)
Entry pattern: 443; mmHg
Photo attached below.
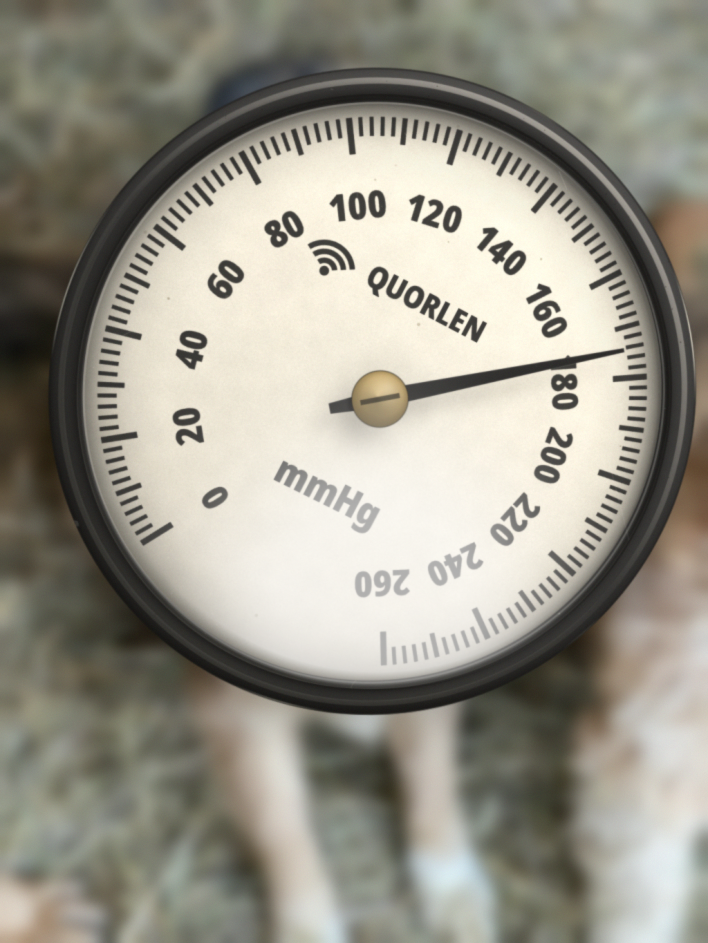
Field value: 174; mmHg
